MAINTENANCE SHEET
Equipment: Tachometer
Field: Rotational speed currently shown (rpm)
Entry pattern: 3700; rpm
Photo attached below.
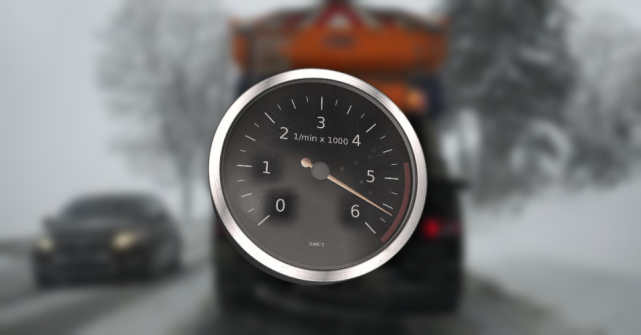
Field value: 5625; rpm
